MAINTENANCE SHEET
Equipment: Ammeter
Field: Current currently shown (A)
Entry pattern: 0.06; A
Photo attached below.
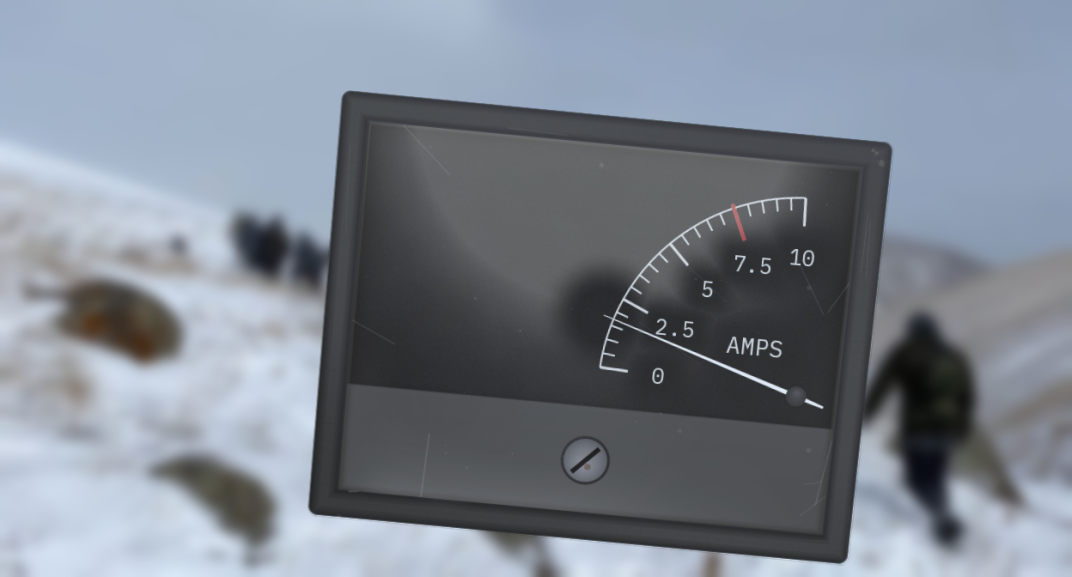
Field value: 1.75; A
